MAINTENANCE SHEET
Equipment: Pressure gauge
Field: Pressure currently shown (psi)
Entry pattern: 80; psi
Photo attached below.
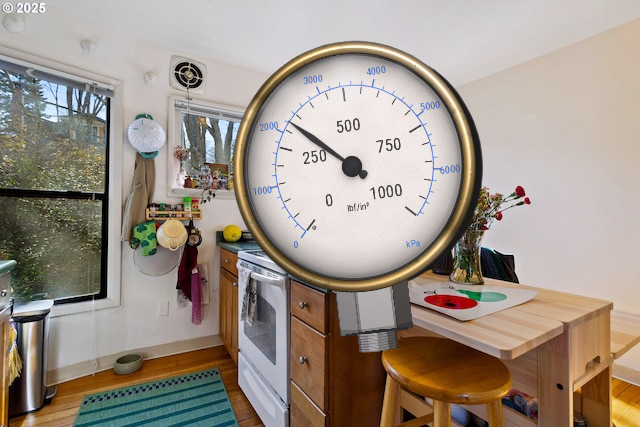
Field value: 325; psi
